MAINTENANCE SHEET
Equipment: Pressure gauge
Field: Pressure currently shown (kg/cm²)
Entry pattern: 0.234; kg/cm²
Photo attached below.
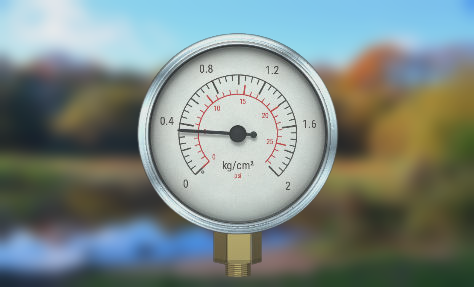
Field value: 0.35; kg/cm²
